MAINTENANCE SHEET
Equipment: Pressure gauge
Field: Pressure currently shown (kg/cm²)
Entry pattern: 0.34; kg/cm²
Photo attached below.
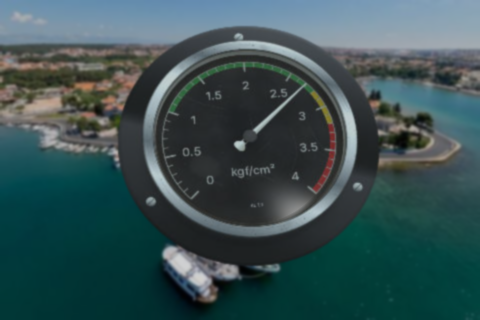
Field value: 2.7; kg/cm²
